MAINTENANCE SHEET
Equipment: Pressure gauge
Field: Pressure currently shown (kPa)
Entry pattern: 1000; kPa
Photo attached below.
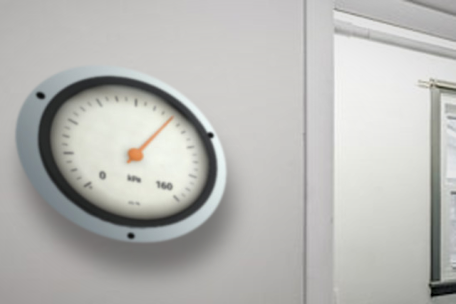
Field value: 100; kPa
